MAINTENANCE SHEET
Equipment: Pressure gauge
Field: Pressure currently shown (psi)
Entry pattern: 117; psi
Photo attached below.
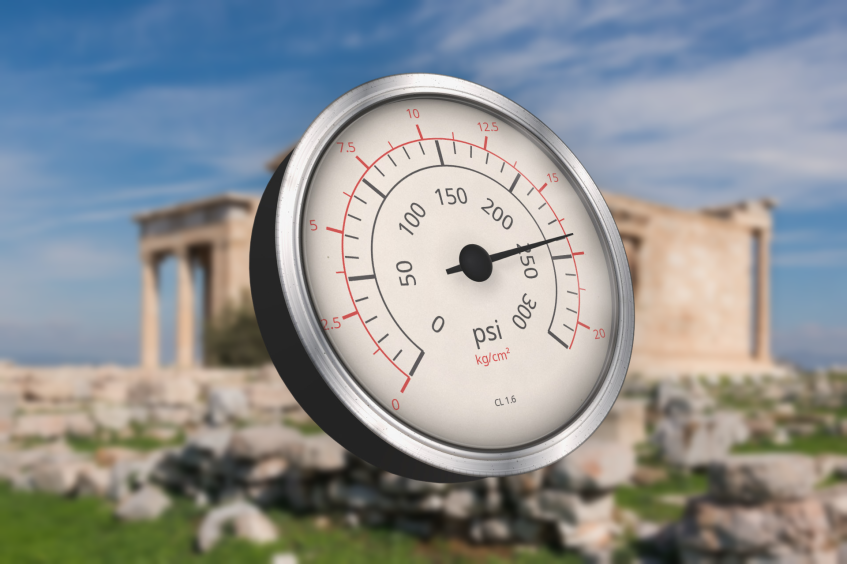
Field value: 240; psi
